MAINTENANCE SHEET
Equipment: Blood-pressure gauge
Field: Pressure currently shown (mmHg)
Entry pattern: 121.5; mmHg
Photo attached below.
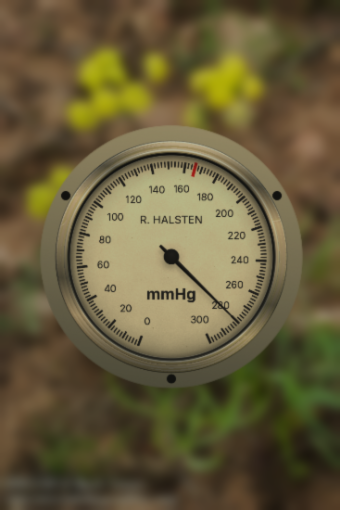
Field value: 280; mmHg
